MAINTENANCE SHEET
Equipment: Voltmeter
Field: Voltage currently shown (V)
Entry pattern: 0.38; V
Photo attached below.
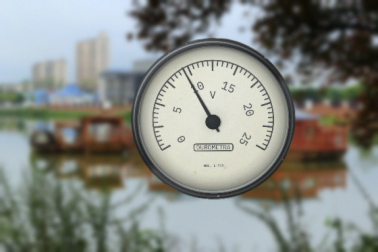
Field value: 9.5; V
